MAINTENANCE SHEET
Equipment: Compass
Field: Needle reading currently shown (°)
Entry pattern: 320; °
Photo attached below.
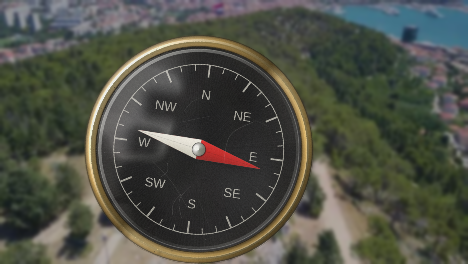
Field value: 100; °
